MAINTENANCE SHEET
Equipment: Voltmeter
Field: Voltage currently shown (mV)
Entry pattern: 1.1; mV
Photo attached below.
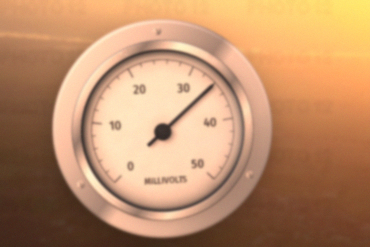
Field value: 34; mV
